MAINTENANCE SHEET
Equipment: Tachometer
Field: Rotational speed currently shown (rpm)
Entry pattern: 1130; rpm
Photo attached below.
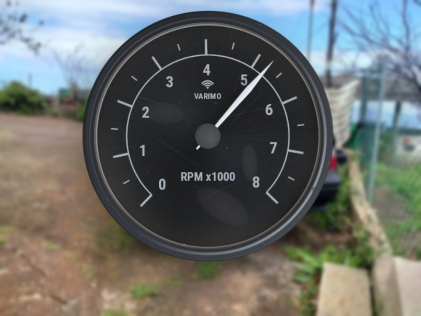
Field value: 5250; rpm
